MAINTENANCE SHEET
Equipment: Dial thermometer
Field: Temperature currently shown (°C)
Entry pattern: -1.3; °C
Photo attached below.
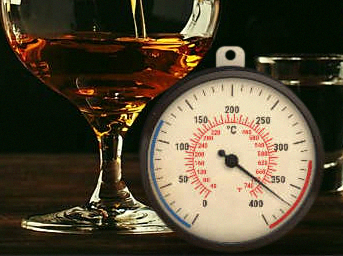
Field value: 370; °C
